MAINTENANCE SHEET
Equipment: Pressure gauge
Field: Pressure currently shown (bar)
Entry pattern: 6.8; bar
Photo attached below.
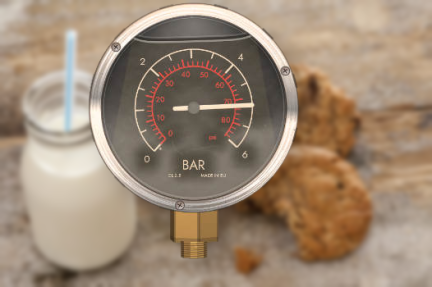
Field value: 5; bar
